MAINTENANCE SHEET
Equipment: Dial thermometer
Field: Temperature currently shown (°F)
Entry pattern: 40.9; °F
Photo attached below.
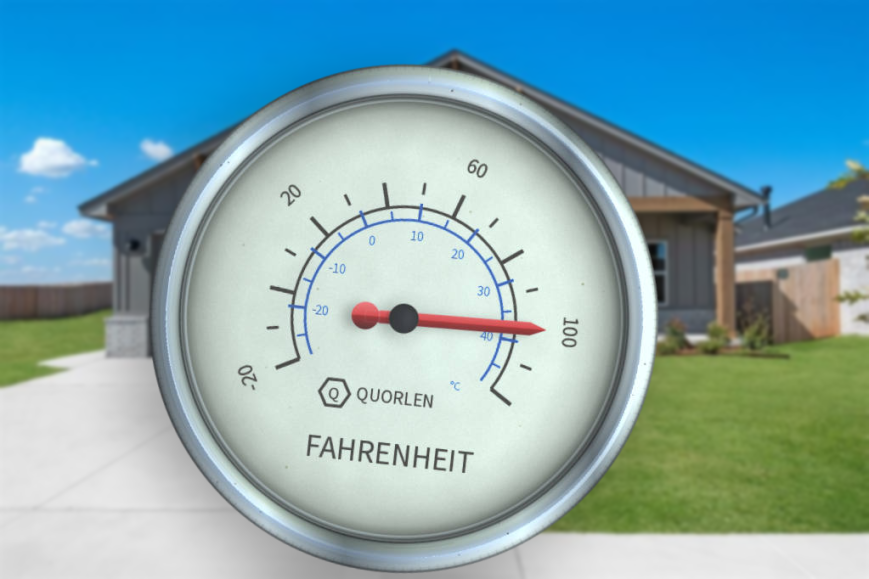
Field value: 100; °F
